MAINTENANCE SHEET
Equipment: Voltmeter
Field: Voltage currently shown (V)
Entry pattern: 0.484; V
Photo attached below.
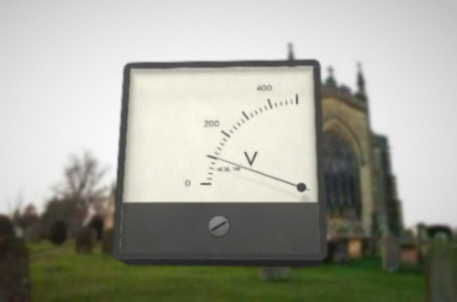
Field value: 100; V
